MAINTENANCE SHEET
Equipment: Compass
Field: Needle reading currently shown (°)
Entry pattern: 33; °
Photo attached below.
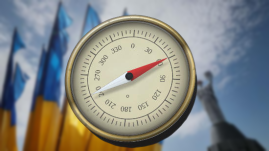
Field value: 60; °
